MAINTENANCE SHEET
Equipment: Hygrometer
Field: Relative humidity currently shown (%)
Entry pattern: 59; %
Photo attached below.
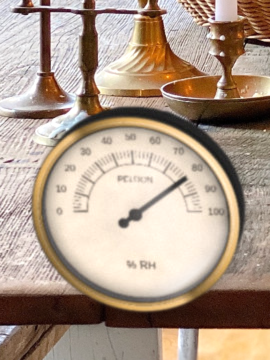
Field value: 80; %
